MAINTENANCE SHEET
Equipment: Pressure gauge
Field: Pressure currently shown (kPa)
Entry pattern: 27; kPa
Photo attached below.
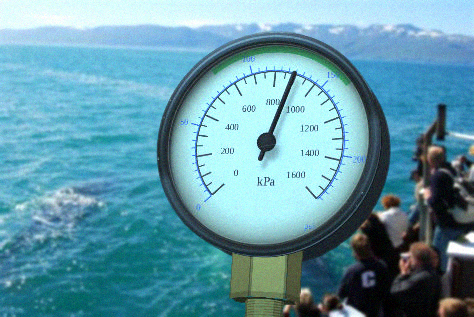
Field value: 900; kPa
